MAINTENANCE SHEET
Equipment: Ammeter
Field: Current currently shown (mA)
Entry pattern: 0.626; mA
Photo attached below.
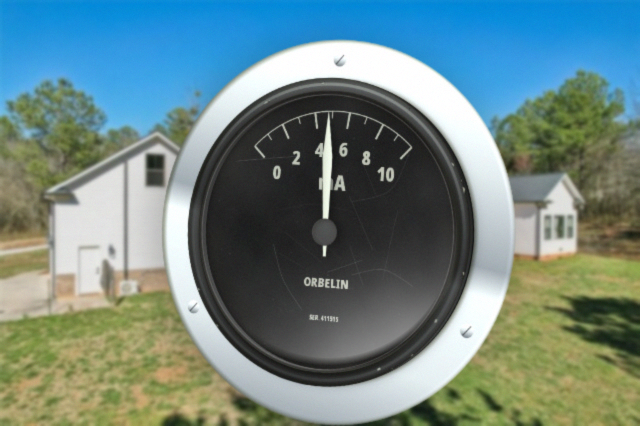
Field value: 5; mA
